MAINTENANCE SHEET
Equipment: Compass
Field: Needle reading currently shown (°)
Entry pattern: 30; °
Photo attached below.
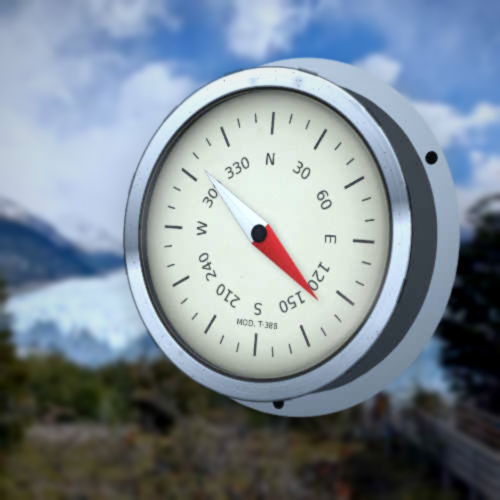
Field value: 130; °
